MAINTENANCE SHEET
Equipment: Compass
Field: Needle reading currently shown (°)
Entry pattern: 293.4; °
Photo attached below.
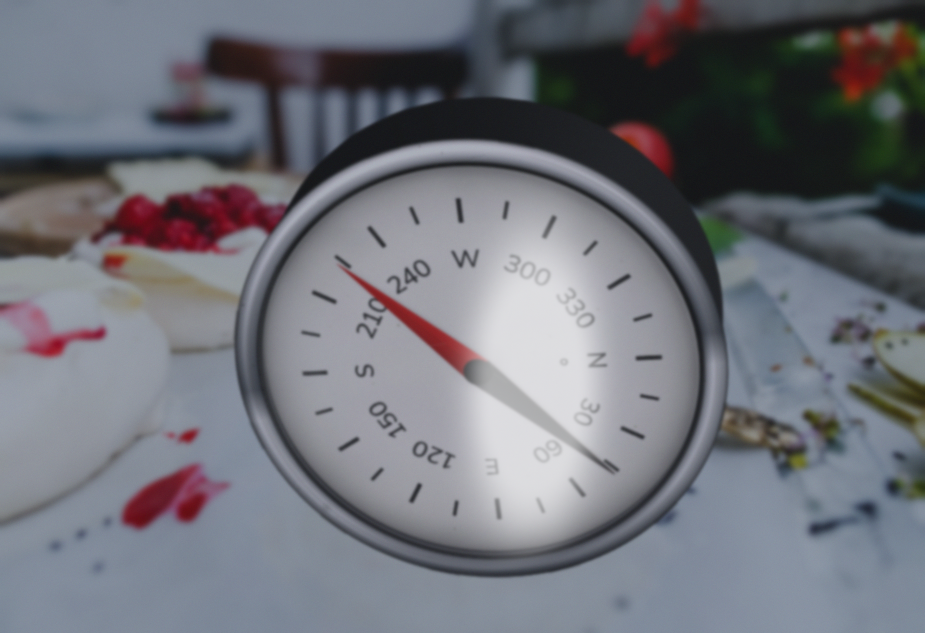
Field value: 225; °
